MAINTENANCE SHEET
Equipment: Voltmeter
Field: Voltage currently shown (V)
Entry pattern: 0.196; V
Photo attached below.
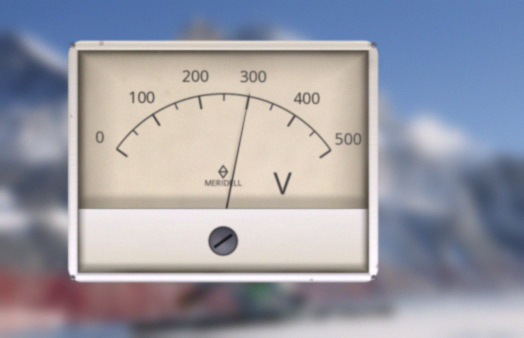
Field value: 300; V
